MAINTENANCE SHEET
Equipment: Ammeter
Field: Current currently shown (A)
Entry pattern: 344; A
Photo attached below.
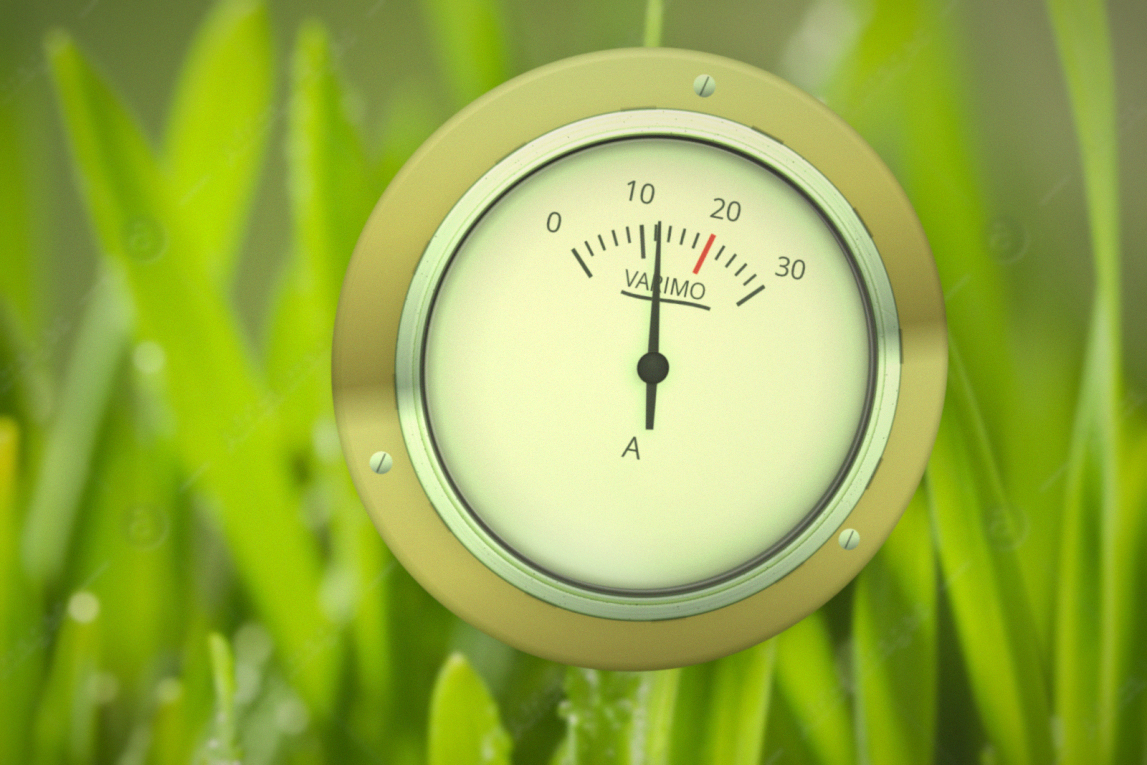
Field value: 12; A
